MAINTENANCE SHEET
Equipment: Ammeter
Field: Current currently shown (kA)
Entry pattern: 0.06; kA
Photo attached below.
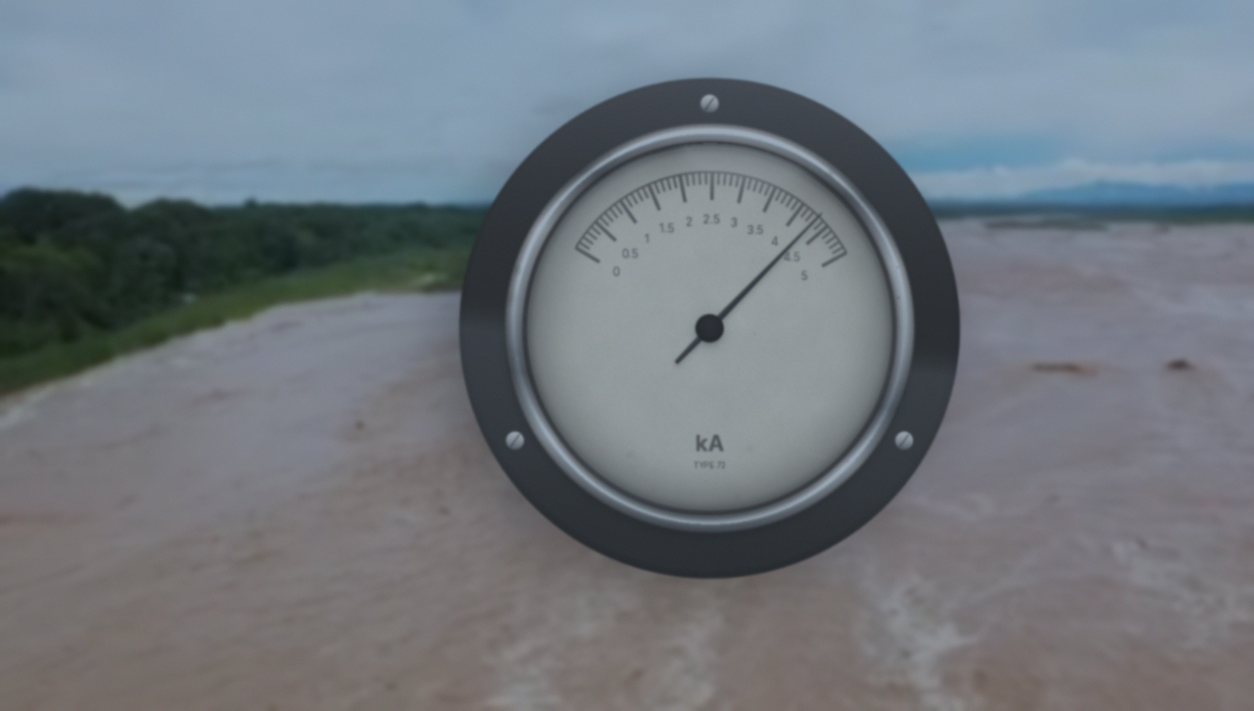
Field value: 4.3; kA
